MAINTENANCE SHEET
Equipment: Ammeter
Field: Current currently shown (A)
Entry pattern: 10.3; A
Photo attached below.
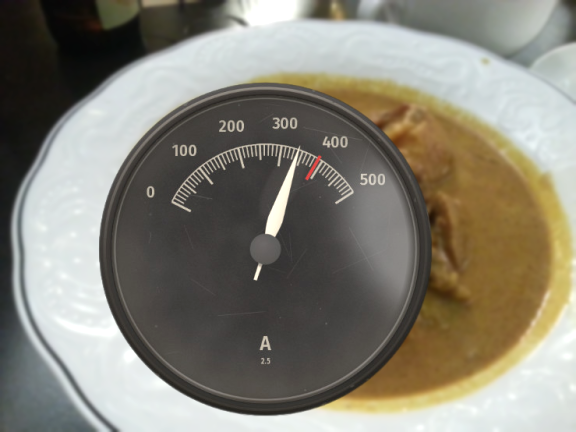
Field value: 340; A
